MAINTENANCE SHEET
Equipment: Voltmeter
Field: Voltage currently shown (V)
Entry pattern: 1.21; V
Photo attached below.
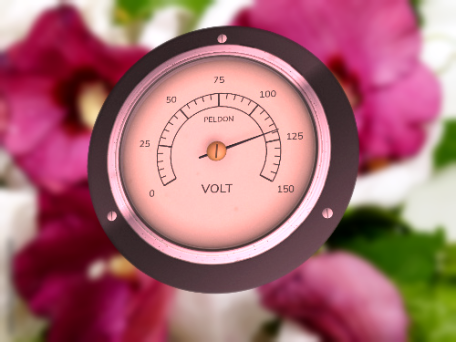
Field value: 120; V
